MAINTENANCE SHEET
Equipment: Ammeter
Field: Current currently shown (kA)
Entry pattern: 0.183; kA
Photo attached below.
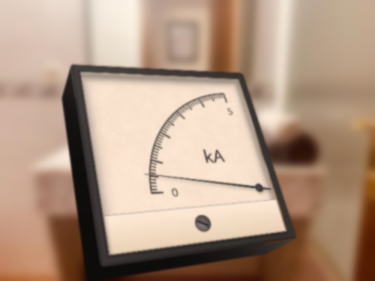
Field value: 0.5; kA
